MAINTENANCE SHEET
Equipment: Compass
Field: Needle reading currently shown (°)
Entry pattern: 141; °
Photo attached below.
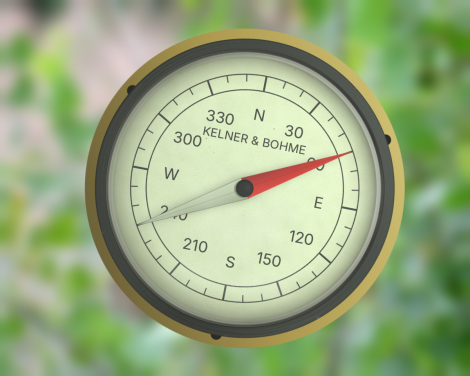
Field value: 60; °
